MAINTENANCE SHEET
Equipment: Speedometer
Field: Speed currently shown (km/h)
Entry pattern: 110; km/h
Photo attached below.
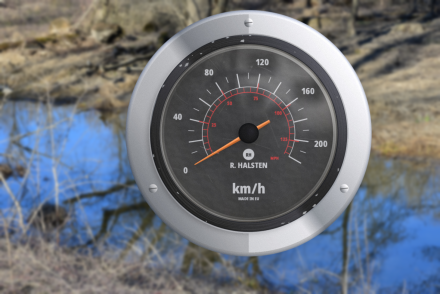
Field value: 0; km/h
